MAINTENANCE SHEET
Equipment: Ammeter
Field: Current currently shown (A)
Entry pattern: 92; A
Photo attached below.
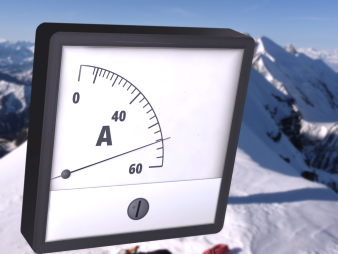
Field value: 54; A
